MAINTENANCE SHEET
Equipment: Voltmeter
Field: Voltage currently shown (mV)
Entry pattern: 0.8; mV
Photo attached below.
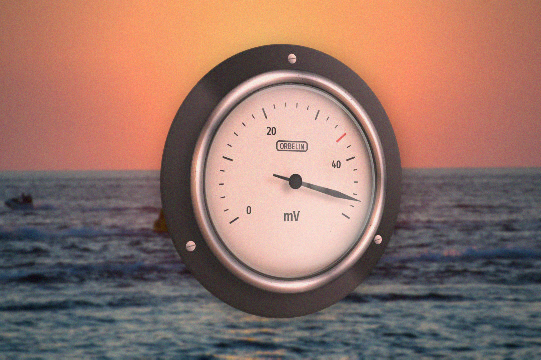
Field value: 47; mV
